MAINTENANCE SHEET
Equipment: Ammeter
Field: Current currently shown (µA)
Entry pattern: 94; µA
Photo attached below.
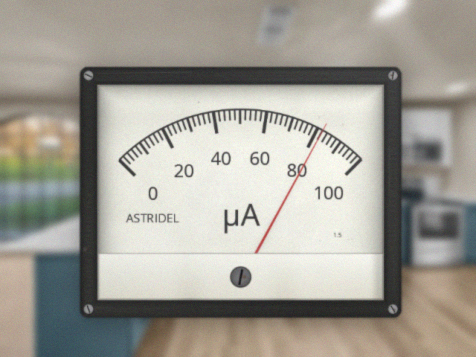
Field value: 82; µA
